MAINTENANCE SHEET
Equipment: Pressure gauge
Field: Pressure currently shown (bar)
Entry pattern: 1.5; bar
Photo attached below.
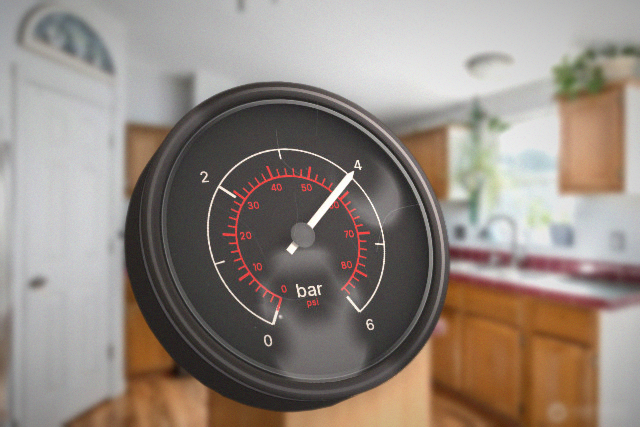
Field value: 4; bar
